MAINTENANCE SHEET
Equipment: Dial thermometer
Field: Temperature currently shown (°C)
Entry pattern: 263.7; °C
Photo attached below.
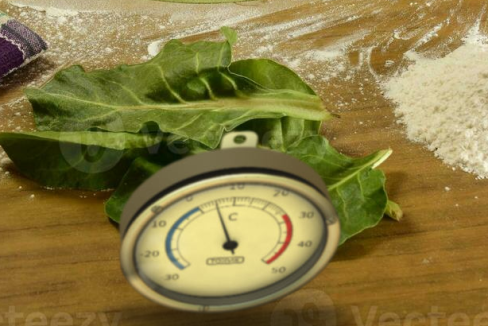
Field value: 5; °C
